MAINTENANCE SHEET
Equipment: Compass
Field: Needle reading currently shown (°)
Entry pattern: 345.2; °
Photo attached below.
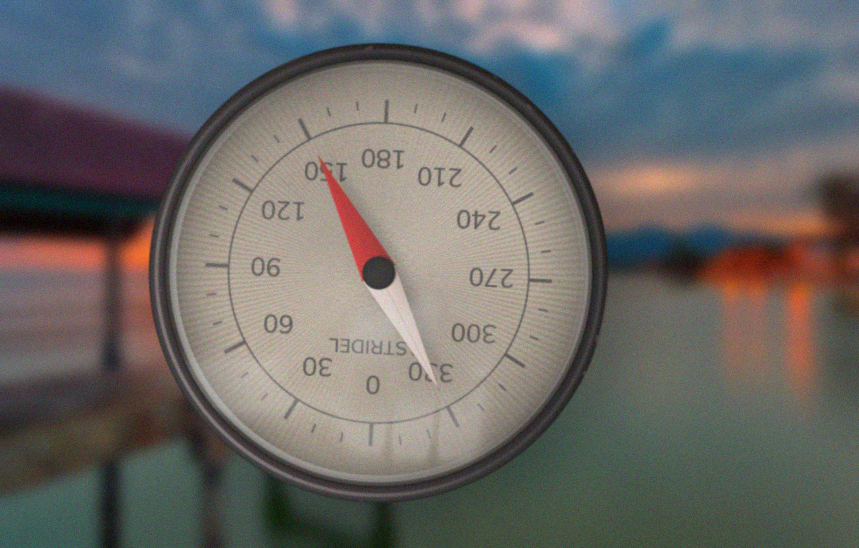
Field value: 150; °
